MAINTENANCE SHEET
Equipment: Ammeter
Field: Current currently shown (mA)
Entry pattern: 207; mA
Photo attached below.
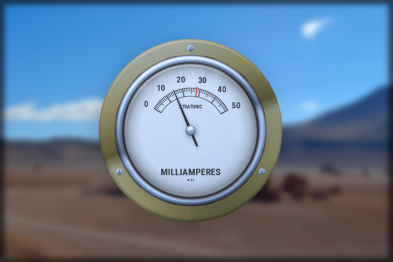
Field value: 15; mA
